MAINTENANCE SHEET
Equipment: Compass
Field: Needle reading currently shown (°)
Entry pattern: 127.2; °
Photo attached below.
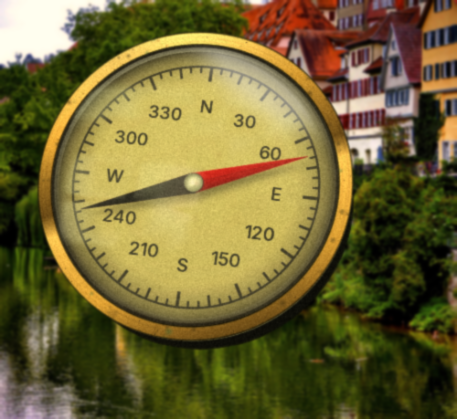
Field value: 70; °
